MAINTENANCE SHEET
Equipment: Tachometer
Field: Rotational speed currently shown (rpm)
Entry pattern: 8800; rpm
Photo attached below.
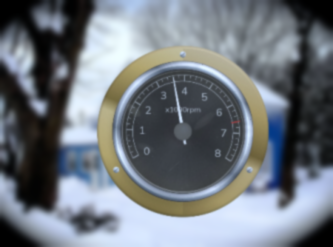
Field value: 3600; rpm
